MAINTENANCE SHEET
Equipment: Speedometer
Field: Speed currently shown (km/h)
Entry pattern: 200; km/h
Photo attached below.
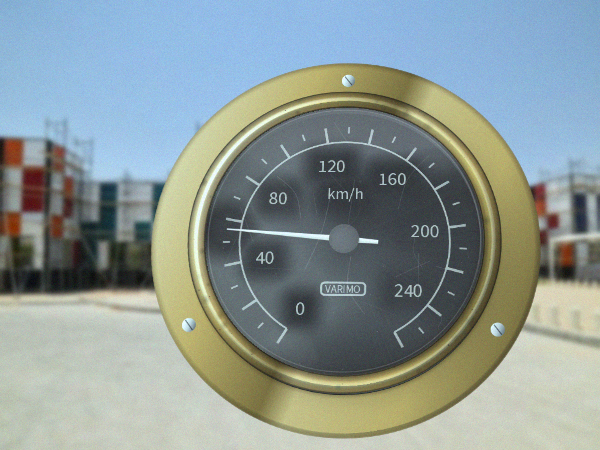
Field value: 55; km/h
